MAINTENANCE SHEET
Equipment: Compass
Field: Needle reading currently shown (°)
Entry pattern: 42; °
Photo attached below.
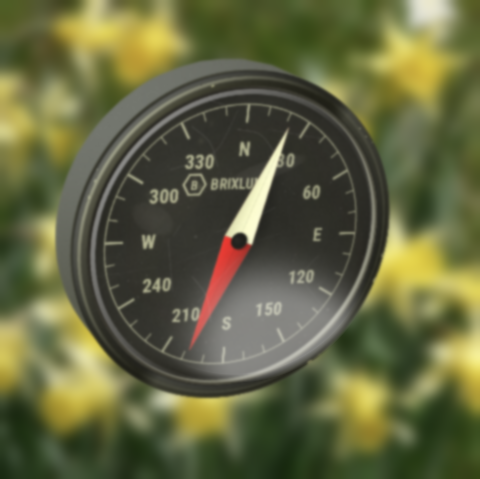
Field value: 200; °
